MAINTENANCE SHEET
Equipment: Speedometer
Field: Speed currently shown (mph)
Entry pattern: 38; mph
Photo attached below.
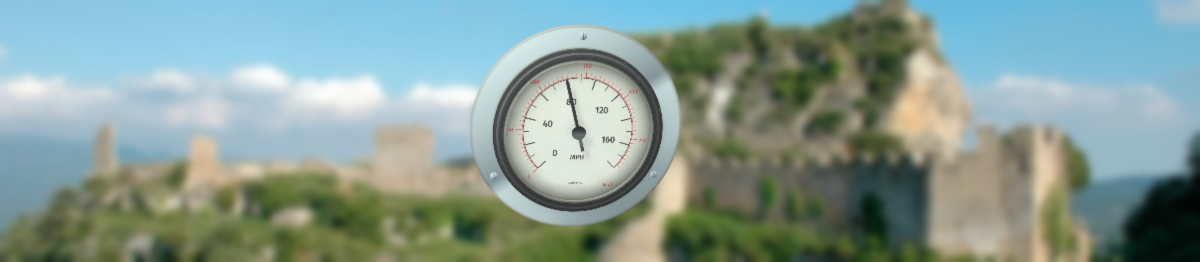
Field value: 80; mph
